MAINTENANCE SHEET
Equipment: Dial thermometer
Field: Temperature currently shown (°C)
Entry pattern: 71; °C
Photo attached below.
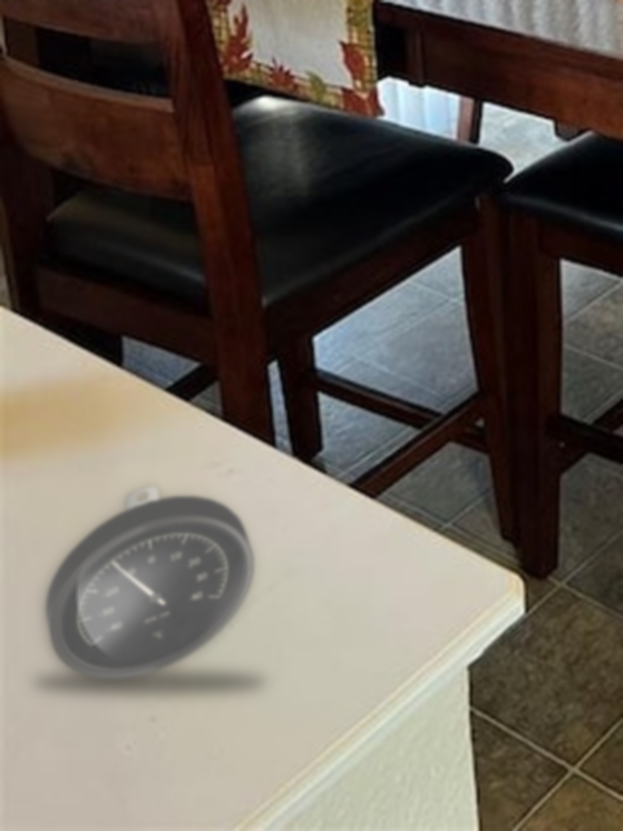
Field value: -10; °C
